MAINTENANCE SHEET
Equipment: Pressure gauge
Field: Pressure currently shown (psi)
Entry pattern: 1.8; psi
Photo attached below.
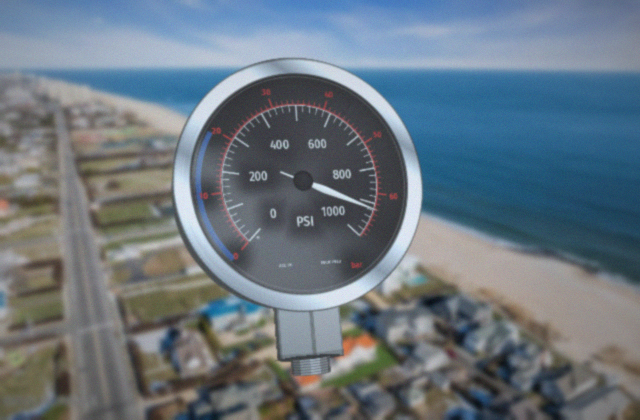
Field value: 920; psi
